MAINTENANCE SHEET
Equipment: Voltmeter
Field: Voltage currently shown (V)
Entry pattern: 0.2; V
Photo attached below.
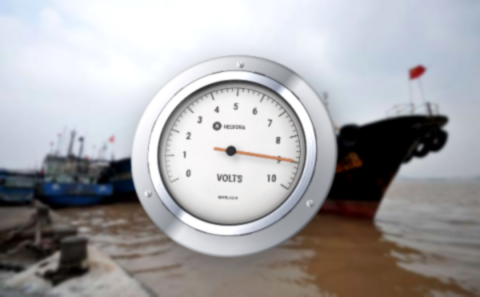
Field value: 9; V
